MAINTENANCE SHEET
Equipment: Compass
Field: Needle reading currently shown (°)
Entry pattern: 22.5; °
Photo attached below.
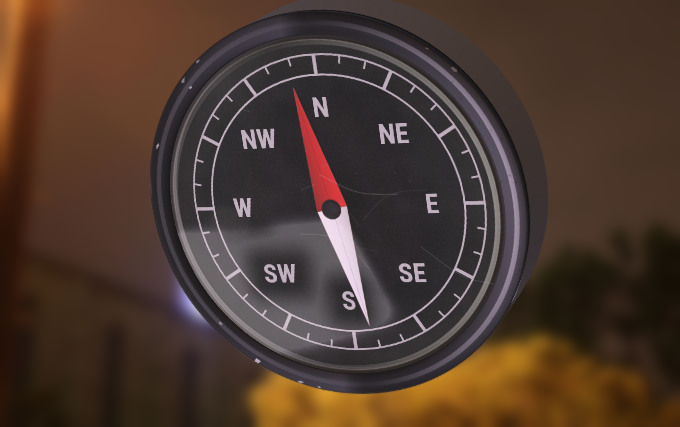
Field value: 350; °
